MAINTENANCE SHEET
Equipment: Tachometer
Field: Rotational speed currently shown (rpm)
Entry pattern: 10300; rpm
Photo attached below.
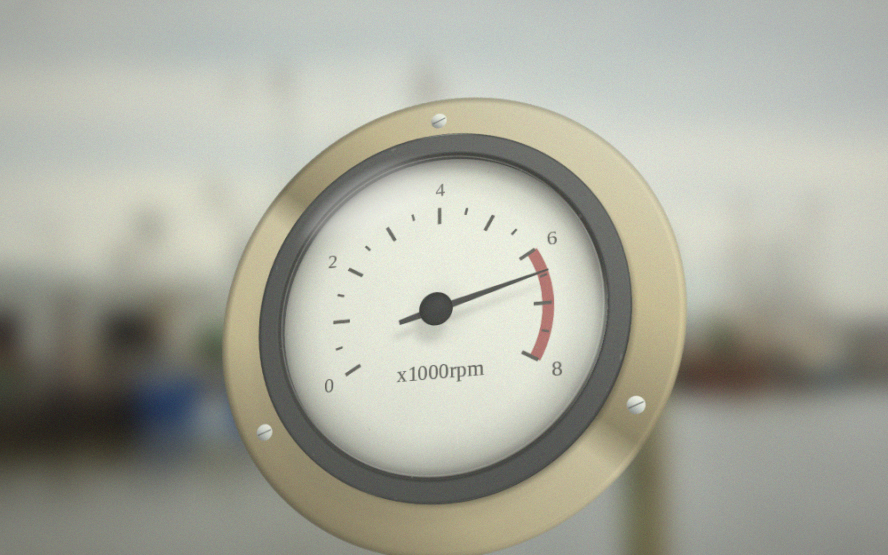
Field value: 6500; rpm
